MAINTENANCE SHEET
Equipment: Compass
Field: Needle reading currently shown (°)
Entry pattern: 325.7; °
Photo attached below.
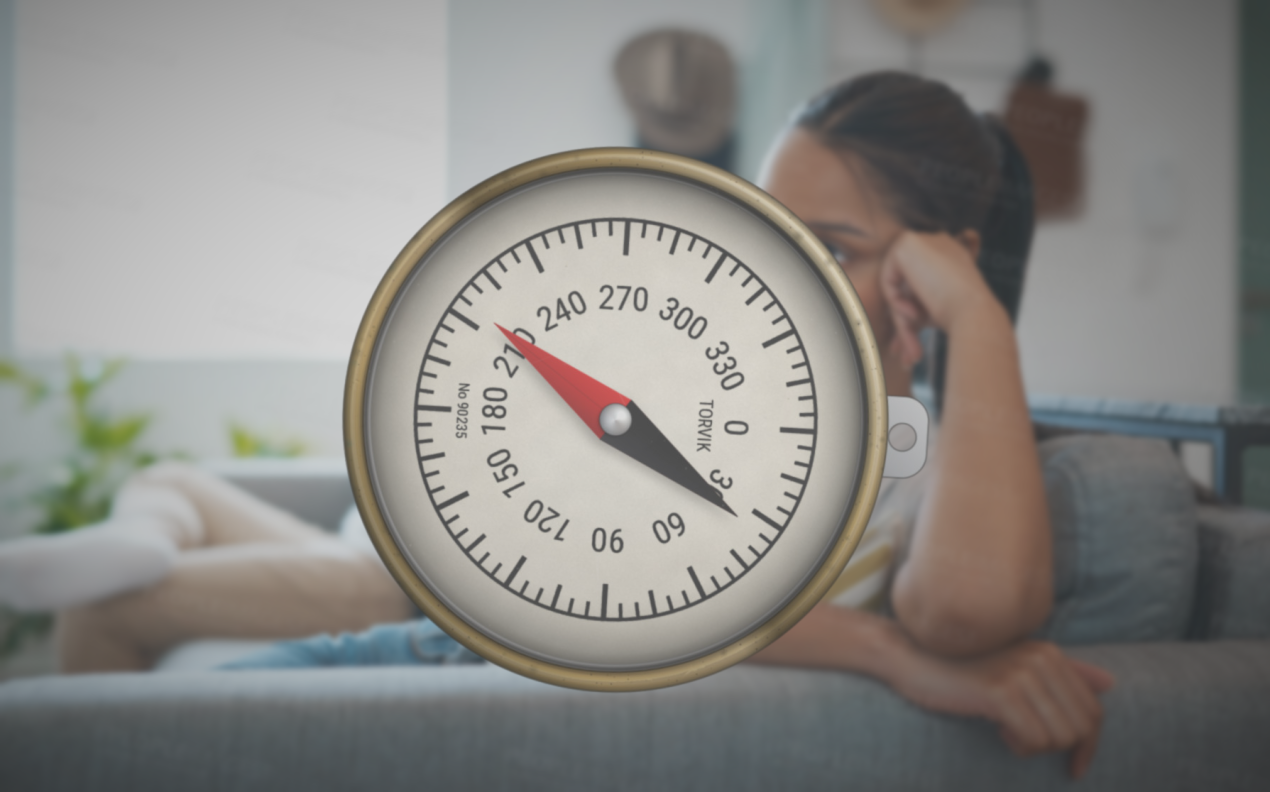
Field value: 215; °
